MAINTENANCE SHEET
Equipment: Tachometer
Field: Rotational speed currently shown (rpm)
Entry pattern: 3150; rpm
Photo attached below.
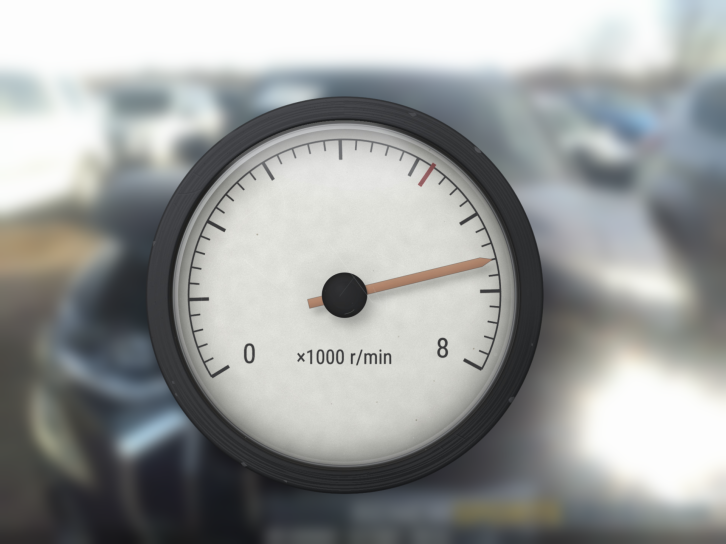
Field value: 6600; rpm
